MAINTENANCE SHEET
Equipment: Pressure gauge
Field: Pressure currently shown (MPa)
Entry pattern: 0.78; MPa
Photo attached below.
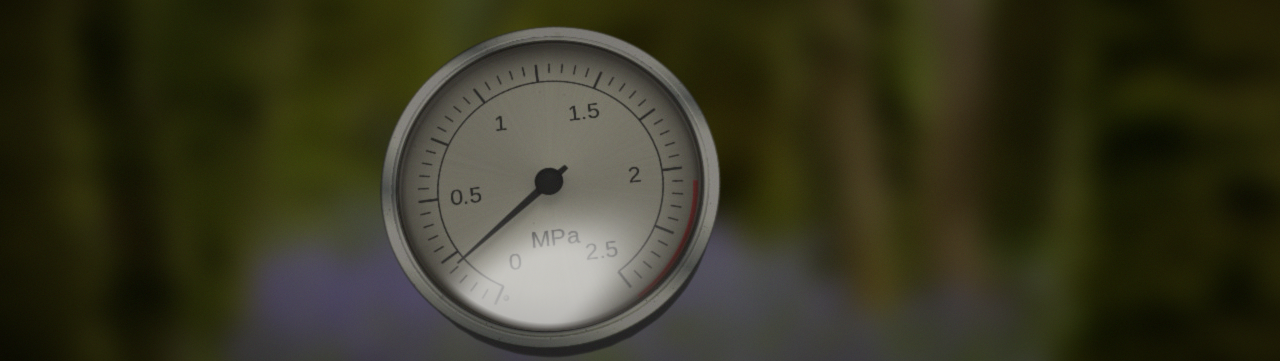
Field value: 0.2; MPa
